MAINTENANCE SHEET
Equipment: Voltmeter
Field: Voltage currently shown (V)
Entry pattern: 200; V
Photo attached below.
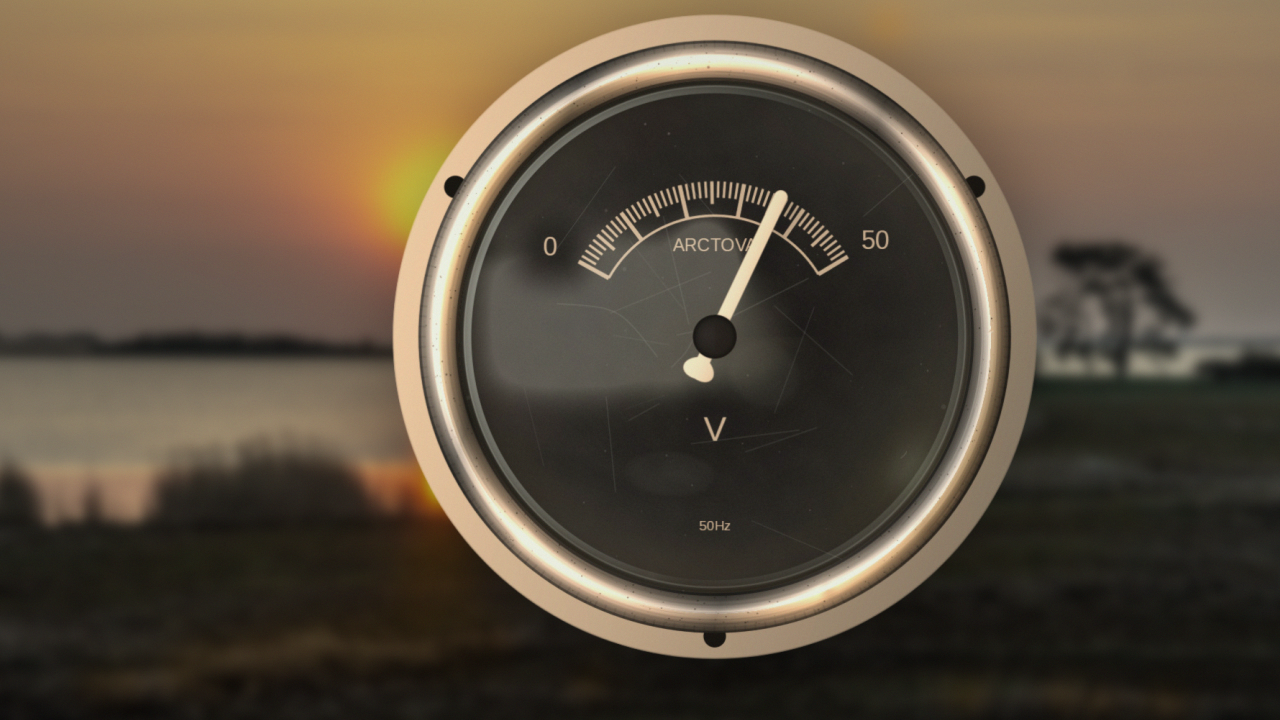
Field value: 36; V
